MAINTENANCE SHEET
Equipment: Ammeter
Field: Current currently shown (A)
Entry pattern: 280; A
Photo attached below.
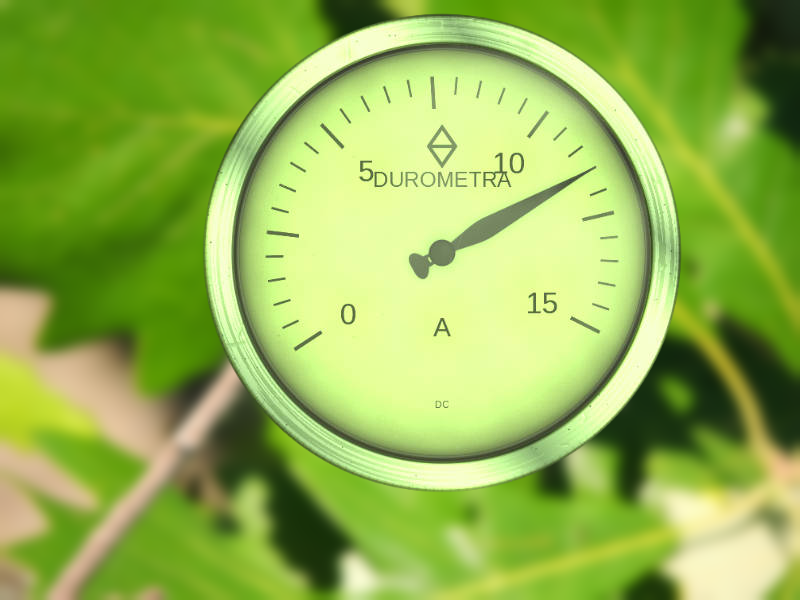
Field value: 11.5; A
